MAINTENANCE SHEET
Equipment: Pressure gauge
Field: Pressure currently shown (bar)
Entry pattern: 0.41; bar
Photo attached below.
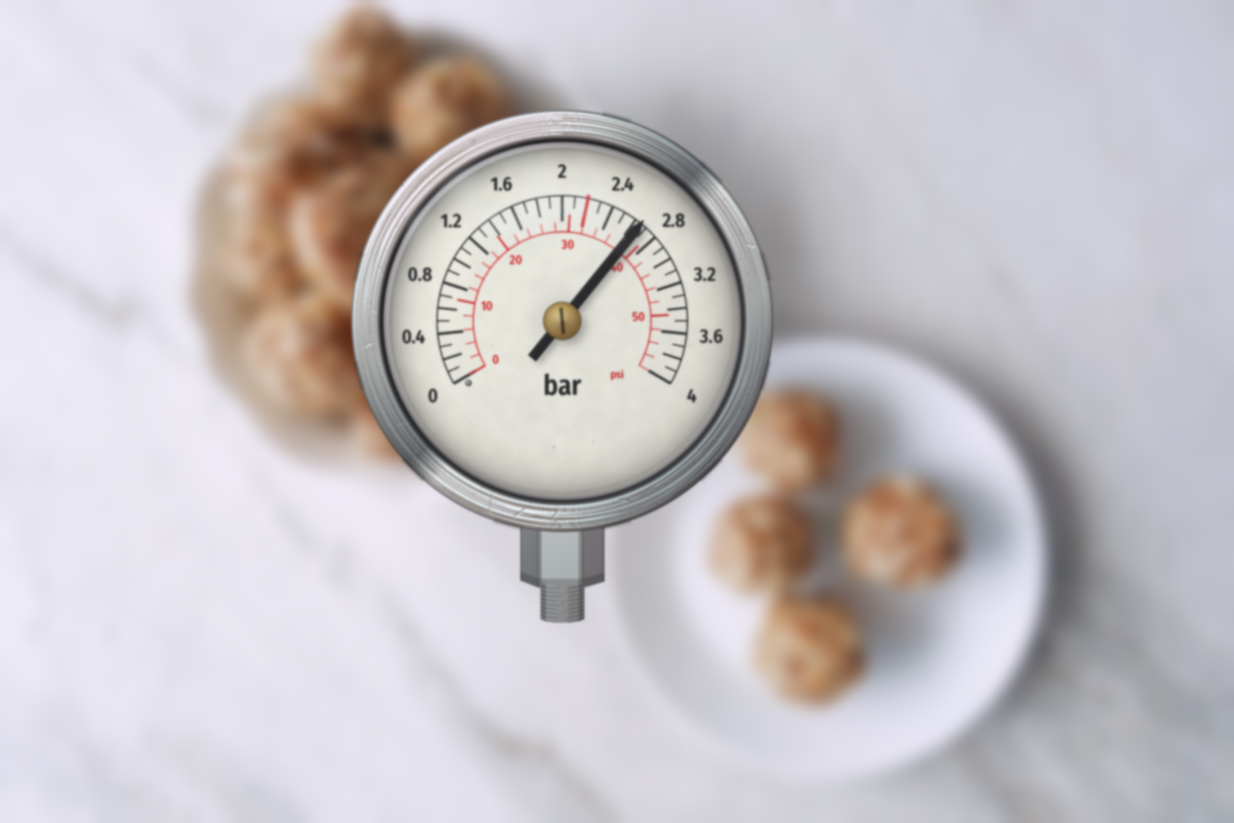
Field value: 2.65; bar
